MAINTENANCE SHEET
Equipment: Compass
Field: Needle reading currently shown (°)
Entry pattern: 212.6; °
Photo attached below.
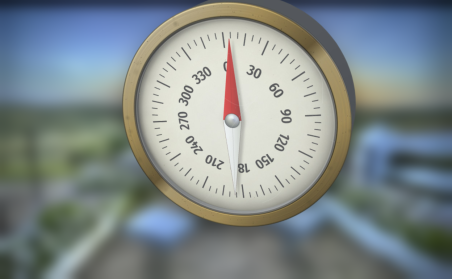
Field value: 5; °
